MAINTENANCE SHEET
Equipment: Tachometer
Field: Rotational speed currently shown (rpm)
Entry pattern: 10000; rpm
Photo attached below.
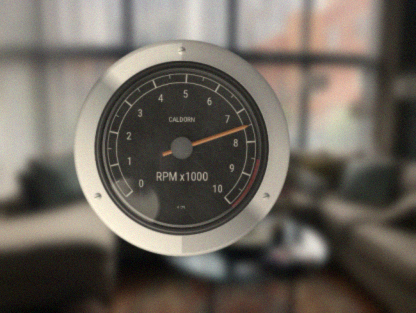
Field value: 7500; rpm
